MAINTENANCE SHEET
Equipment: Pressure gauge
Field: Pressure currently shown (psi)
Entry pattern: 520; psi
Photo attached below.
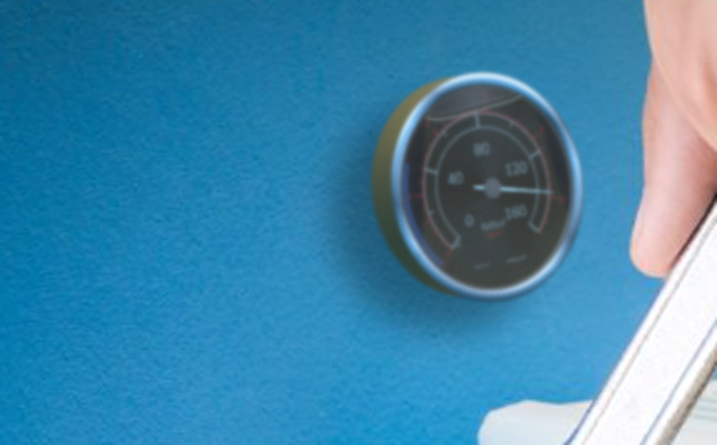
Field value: 140; psi
